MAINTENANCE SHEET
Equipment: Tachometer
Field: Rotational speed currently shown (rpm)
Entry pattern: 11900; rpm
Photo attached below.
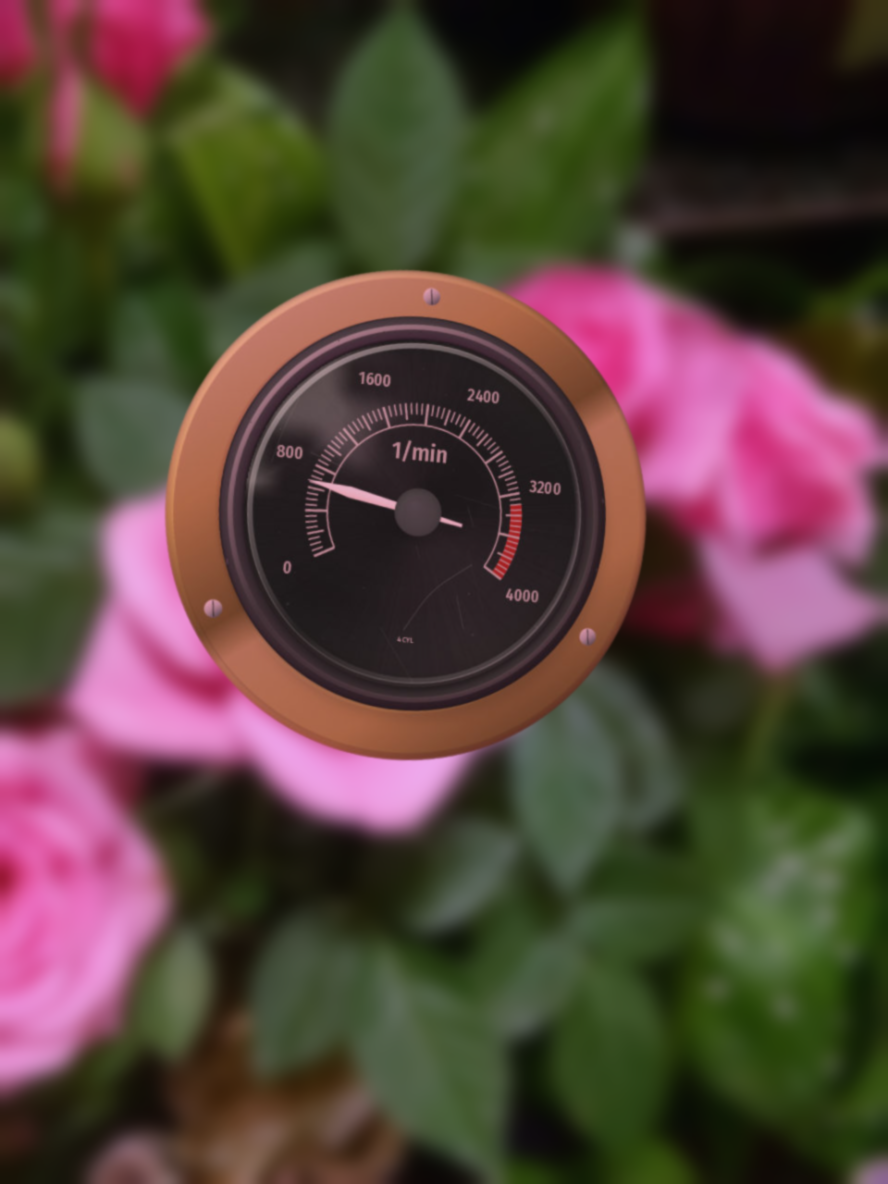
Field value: 650; rpm
